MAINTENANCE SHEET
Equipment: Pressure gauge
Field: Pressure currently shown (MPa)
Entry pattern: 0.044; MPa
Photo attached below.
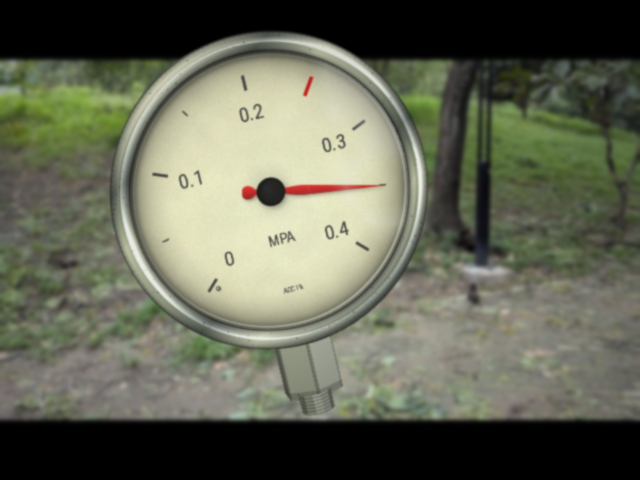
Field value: 0.35; MPa
